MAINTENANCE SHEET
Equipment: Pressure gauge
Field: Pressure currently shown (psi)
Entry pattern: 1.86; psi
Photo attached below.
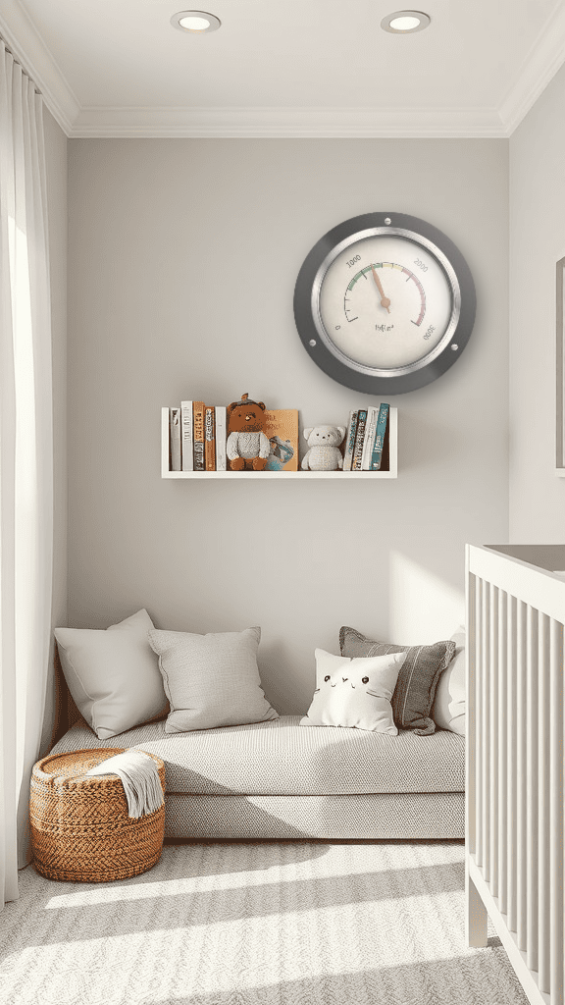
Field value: 1200; psi
